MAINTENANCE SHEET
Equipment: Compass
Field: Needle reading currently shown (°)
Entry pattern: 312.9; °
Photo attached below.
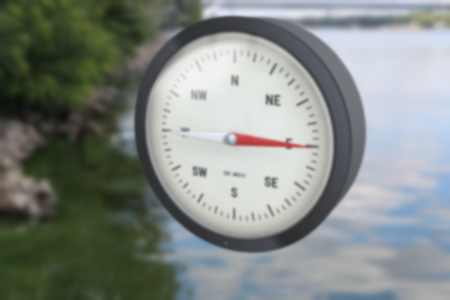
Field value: 90; °
